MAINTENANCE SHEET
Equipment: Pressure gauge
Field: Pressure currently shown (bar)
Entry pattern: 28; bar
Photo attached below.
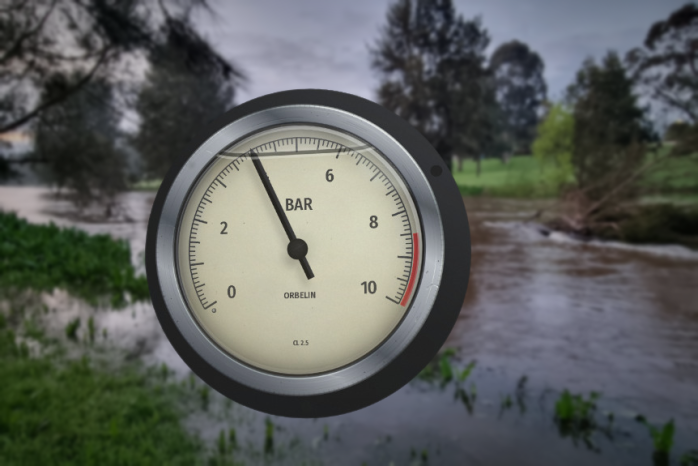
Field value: 4; bar
